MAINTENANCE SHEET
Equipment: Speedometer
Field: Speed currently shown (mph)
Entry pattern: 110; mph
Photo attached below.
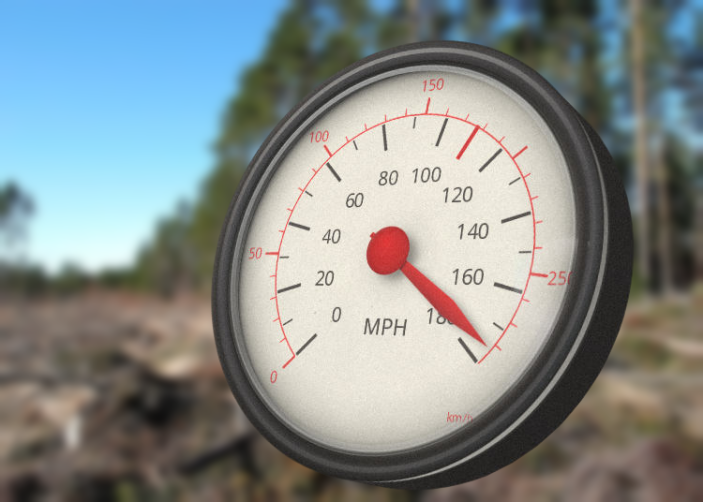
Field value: 175; mph
